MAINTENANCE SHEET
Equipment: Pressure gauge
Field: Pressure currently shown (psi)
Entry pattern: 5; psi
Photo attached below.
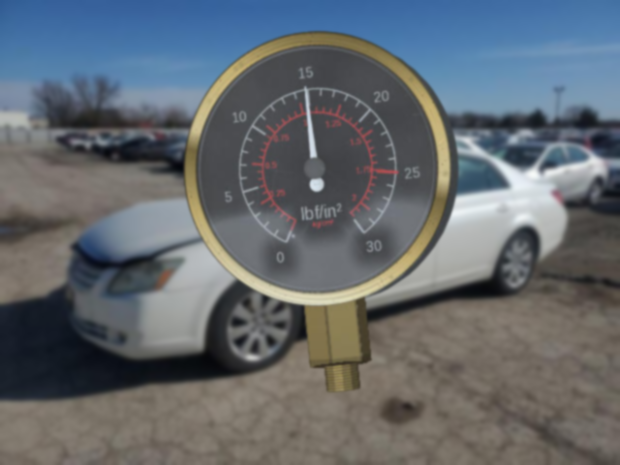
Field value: 15; psi
